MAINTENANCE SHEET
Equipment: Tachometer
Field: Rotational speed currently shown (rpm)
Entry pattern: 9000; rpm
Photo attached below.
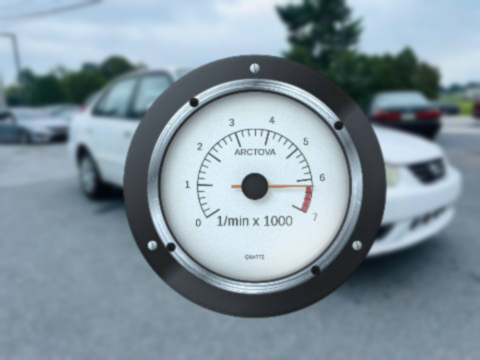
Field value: 6200; rpm
